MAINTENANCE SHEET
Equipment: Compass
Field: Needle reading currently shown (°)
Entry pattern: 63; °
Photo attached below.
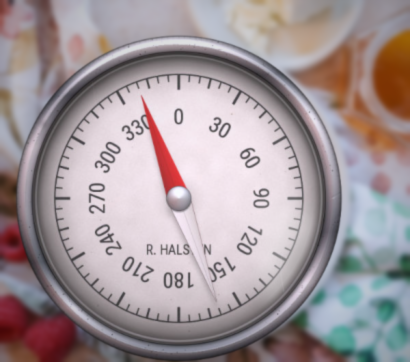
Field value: 340; °
